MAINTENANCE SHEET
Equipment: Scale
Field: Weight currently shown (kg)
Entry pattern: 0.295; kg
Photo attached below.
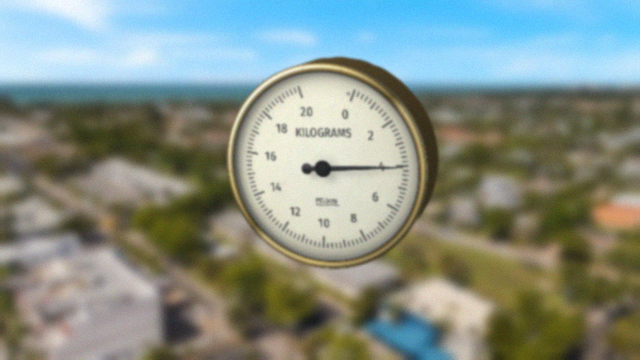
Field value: 4; kg
